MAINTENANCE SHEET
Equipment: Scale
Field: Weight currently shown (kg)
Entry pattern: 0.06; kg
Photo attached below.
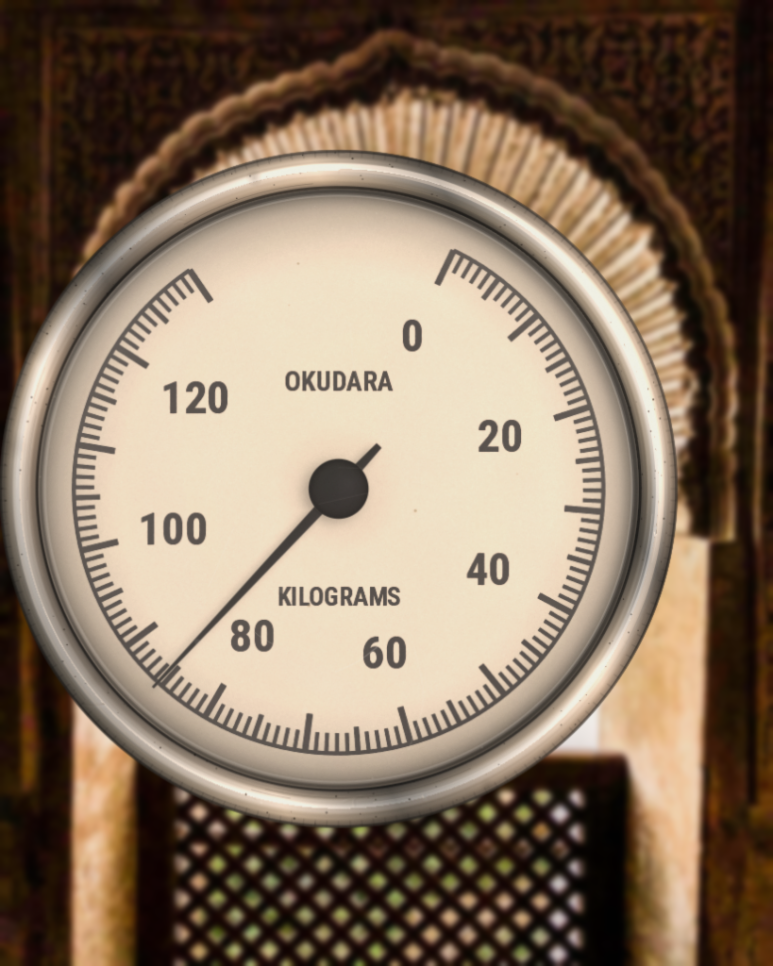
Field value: 85.5; kg
